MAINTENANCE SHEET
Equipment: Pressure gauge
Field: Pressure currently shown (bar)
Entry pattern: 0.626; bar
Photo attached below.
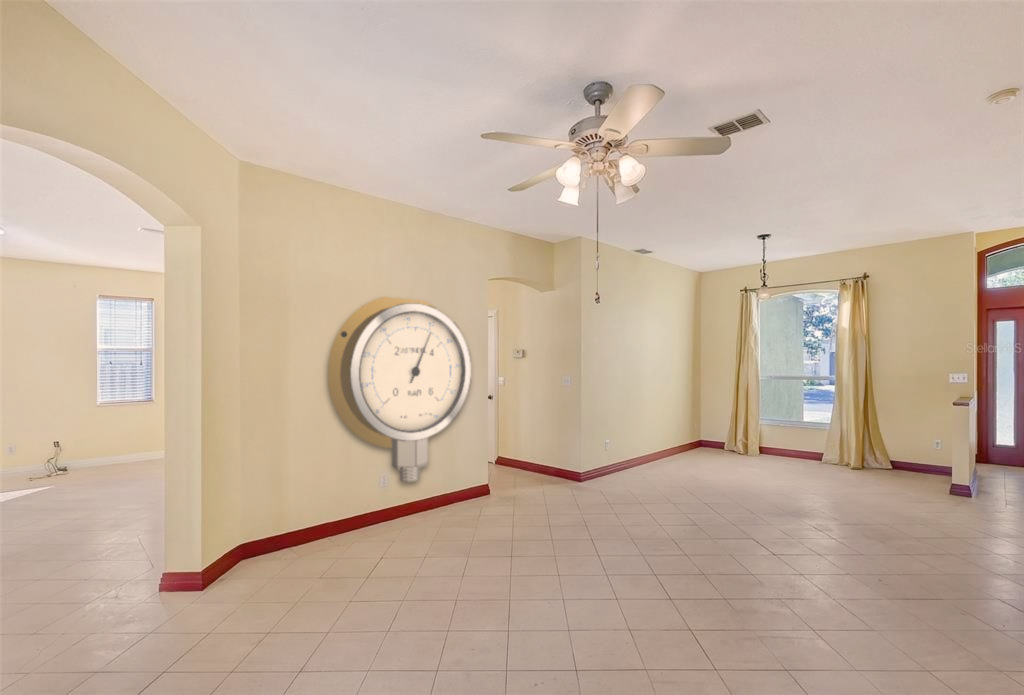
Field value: 3.5; bar
